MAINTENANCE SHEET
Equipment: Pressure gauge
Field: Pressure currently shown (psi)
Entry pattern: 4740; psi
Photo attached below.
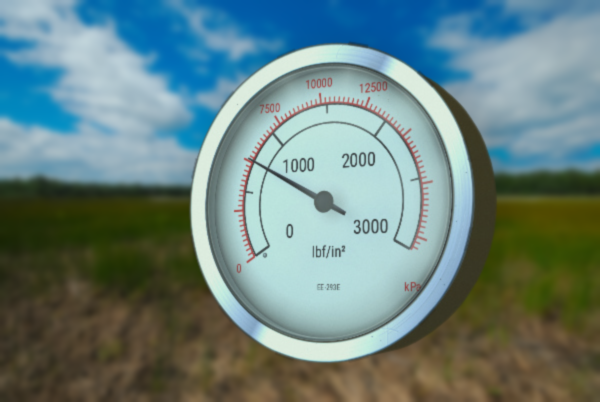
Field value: 750; psi
